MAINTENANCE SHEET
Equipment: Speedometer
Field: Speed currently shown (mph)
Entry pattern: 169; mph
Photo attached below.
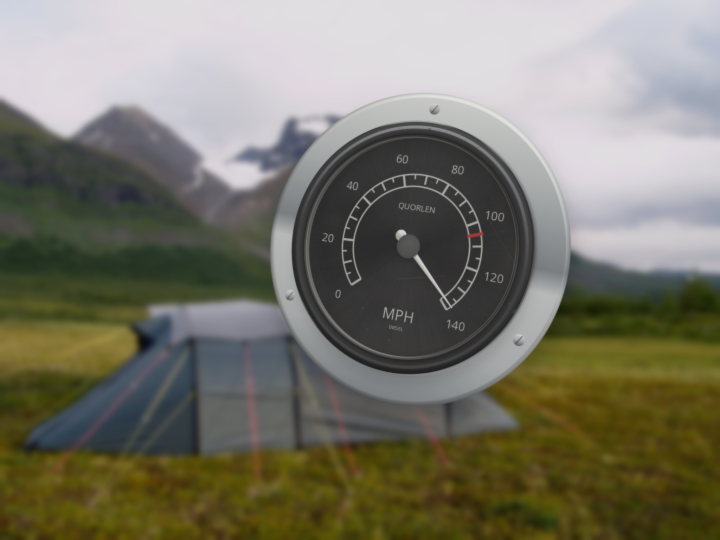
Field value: 137.5; mph
